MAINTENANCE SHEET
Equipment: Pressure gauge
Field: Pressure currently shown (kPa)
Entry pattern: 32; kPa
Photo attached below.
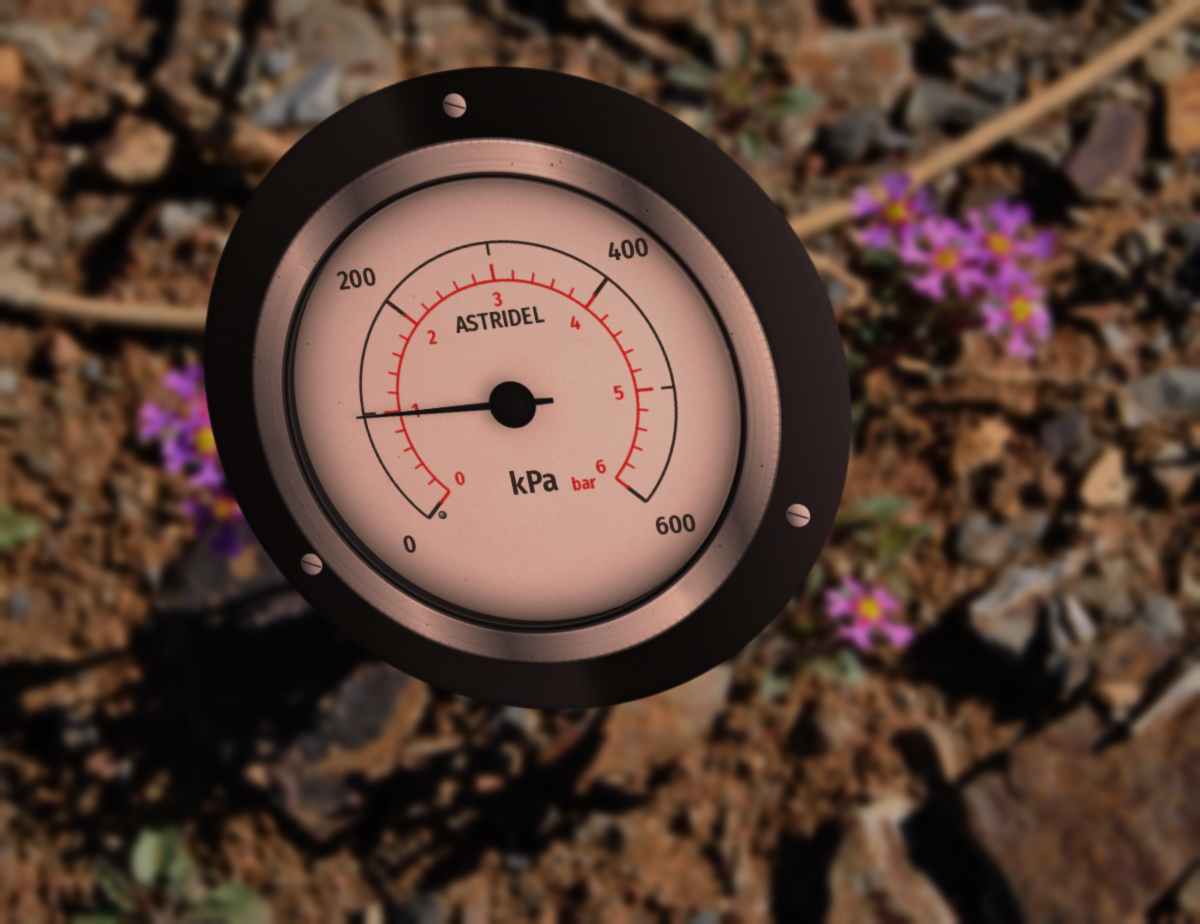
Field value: 100; kPa
